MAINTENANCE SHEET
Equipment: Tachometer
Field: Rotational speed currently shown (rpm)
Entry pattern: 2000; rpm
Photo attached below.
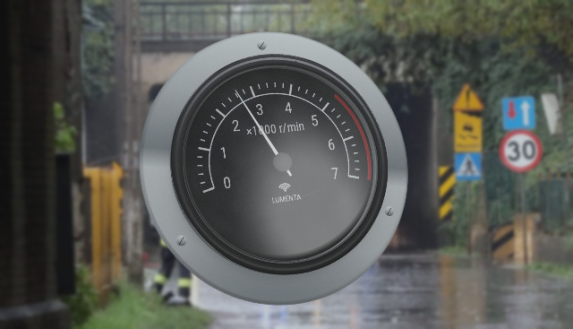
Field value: 2600; rpm
